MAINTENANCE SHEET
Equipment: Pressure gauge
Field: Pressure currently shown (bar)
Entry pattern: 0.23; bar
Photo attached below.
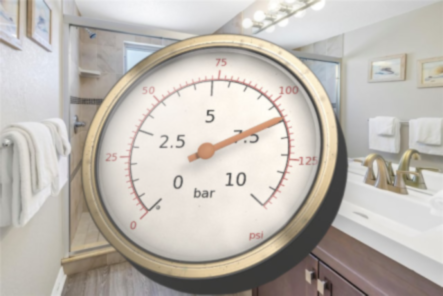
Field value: 7.5; bar
